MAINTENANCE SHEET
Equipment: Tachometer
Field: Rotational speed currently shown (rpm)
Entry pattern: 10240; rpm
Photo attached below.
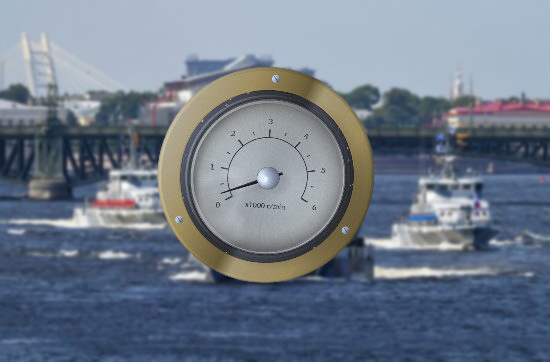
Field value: 250; rpm
